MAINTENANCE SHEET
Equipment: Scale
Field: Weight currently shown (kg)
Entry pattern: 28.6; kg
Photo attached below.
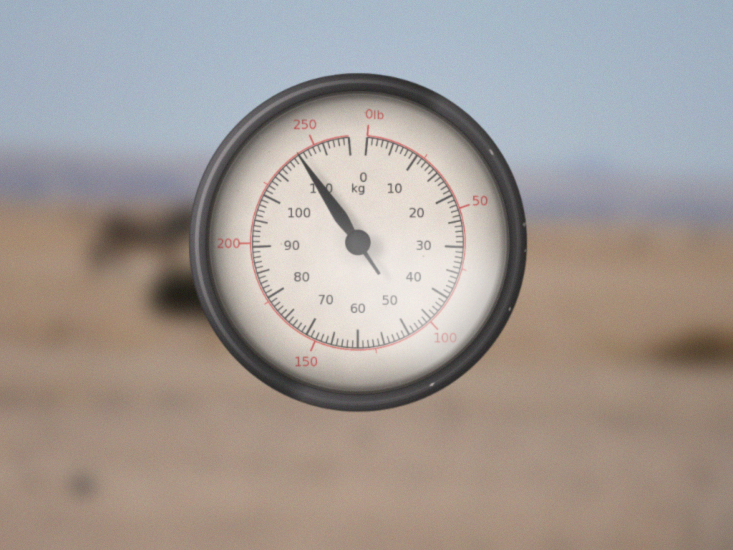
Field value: 110; kg
